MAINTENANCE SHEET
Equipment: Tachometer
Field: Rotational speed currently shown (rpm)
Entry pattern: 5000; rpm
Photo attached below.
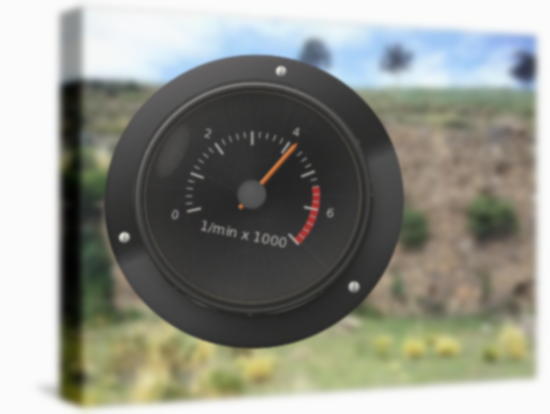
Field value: 4200; rpm
